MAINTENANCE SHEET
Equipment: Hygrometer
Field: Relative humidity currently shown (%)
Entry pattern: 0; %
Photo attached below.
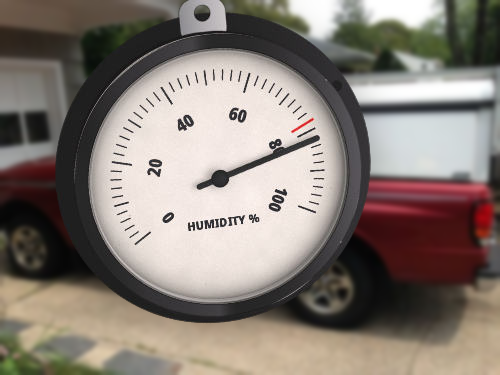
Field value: 82; %
